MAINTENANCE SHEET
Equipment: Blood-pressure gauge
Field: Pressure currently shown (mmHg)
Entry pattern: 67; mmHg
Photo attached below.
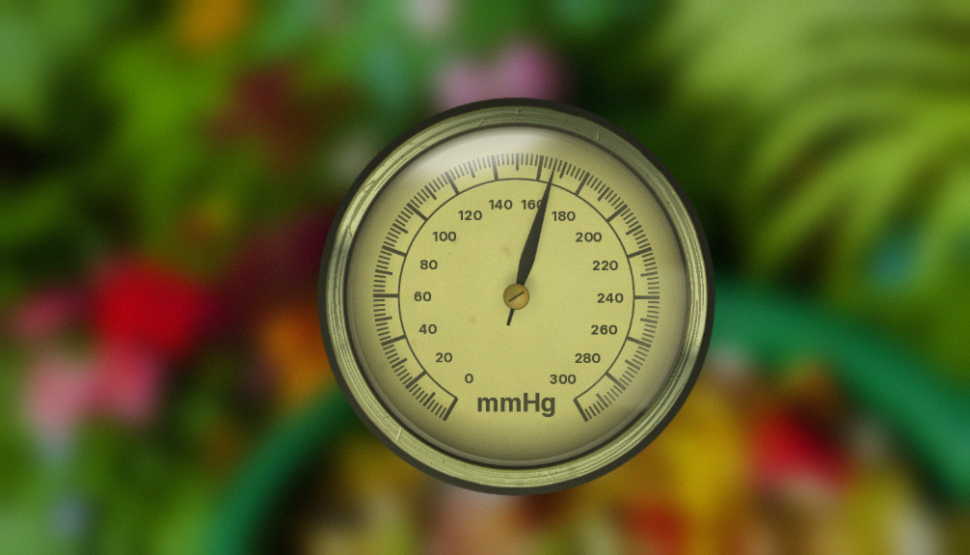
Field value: 166; mmHg
